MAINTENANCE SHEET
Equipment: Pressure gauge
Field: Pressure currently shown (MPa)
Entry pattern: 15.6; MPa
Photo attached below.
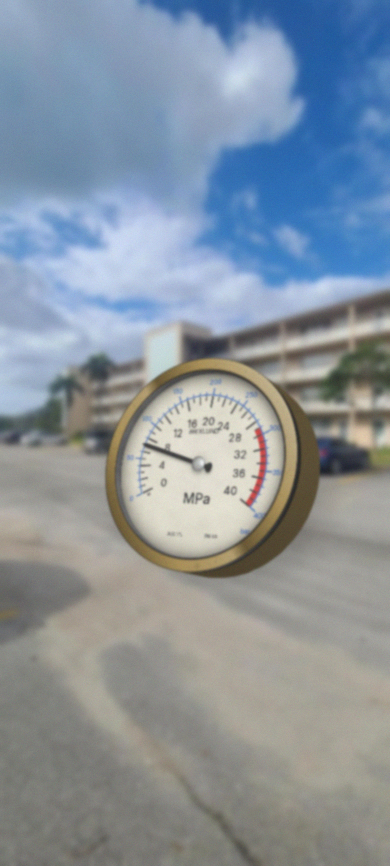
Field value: 7; MPa
